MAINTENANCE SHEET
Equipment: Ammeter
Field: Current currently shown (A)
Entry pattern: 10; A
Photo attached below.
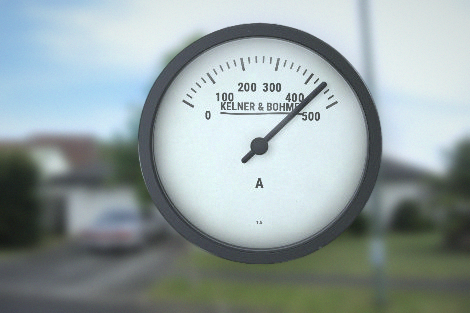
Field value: 440; A
